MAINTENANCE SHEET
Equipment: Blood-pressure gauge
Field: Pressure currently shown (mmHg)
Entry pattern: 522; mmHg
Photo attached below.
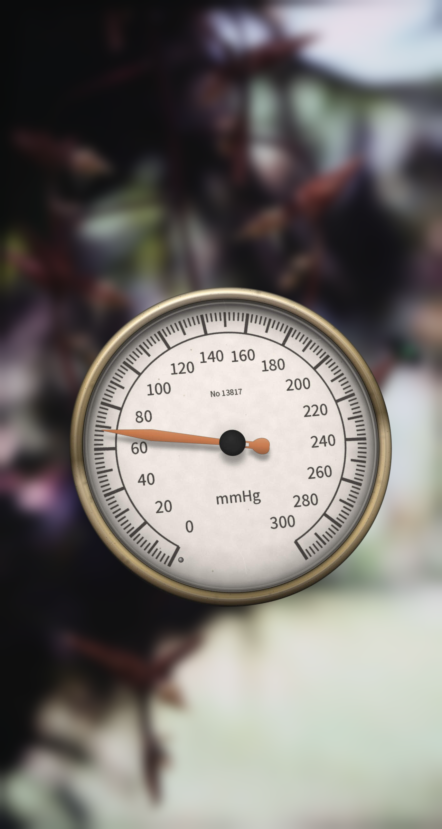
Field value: 68; mmHg
